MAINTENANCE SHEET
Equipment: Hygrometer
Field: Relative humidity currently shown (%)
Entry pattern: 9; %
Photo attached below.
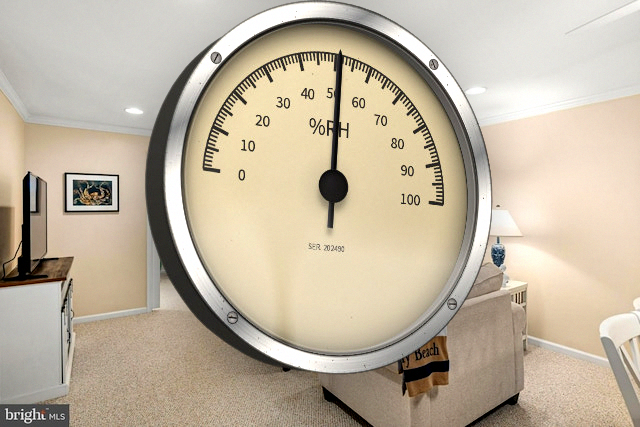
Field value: 50; %
